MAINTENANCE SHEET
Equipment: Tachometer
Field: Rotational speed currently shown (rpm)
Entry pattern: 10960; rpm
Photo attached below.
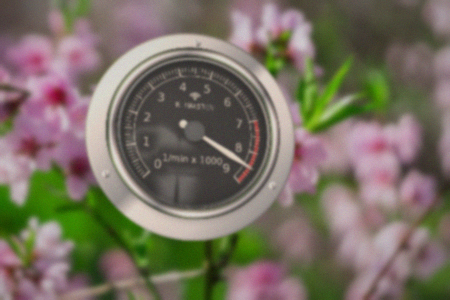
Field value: 8500; rpm
